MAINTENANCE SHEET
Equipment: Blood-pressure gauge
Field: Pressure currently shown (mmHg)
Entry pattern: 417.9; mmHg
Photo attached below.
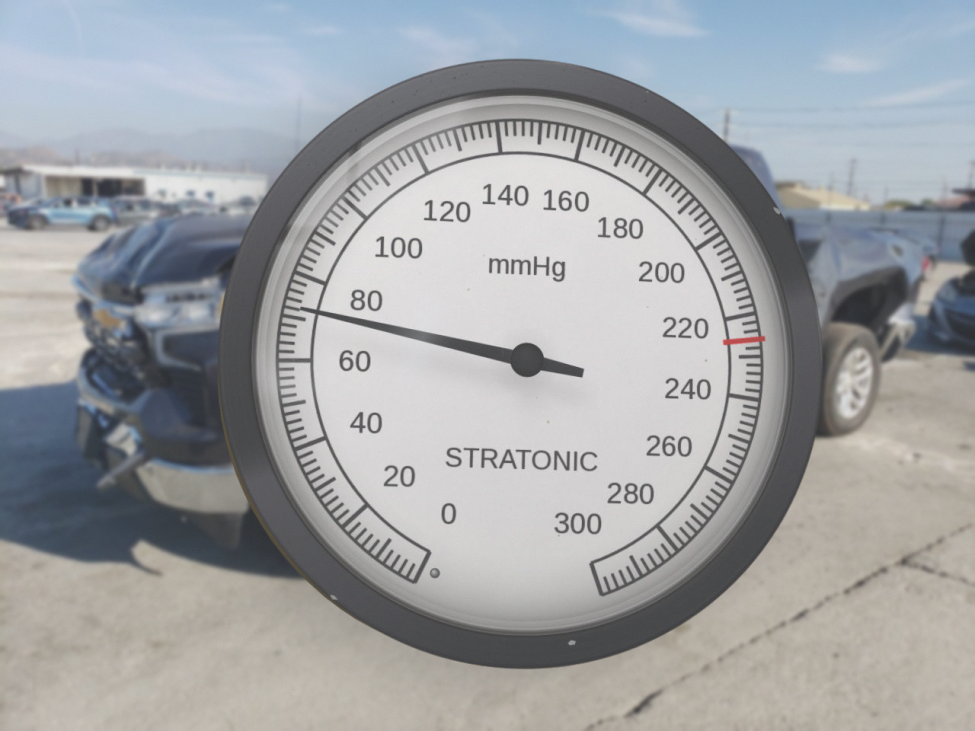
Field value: 72; mmHg
